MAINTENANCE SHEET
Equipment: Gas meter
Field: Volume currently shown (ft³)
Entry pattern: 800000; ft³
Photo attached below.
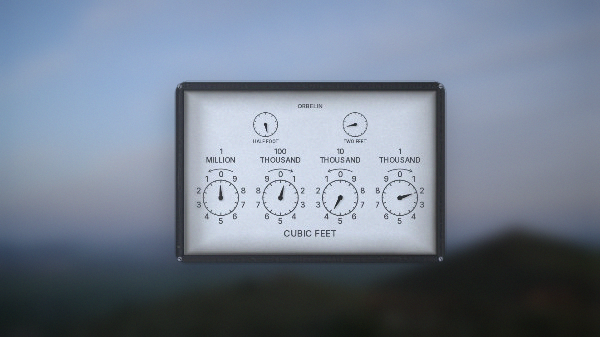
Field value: 4200; ft³
